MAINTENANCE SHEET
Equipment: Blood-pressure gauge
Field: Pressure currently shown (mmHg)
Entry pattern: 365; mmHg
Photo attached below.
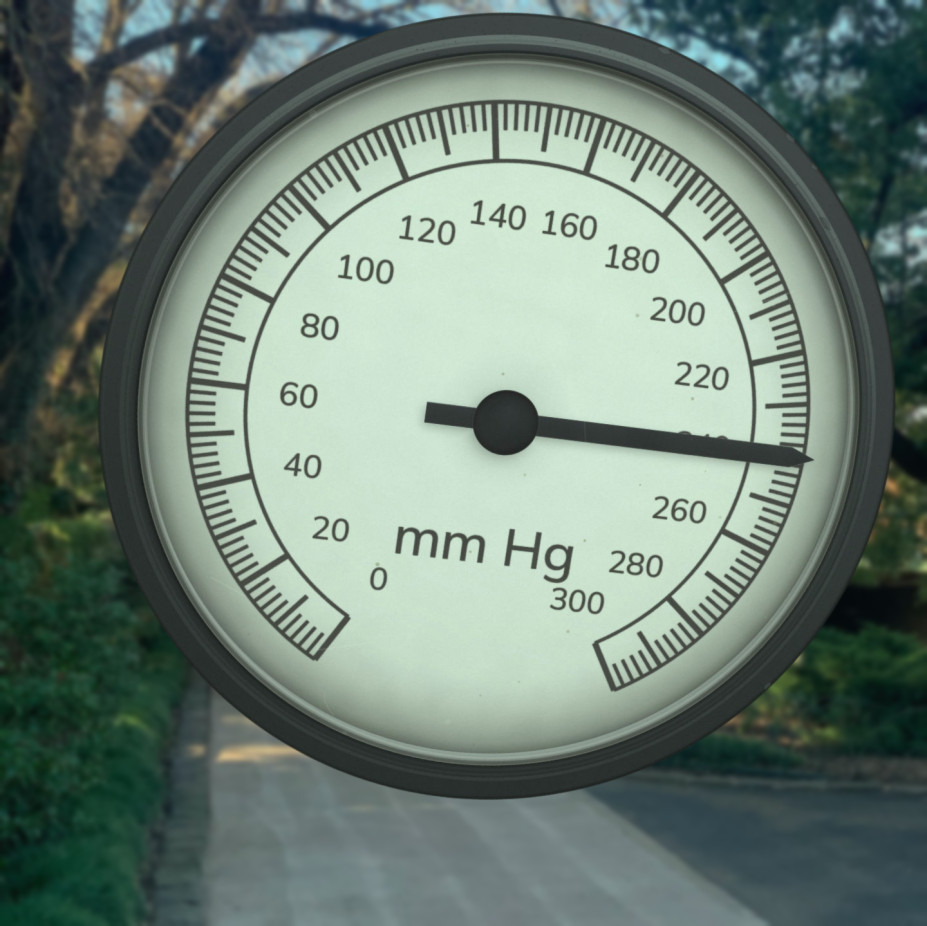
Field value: 240; mmHg
